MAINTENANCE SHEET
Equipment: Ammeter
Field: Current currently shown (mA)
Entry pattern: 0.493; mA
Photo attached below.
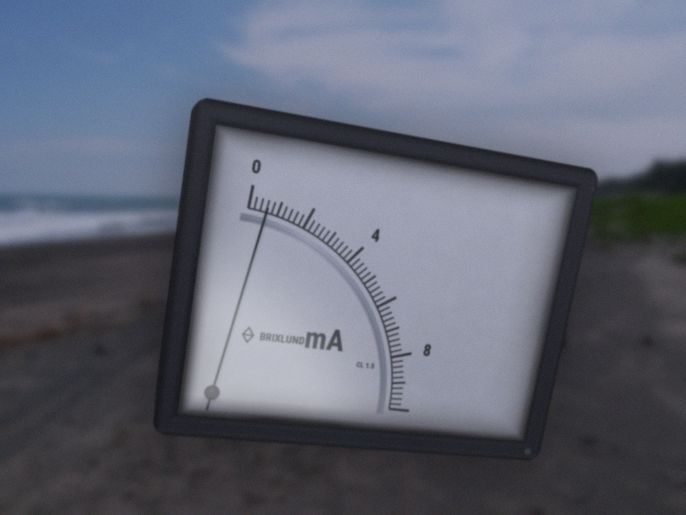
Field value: 0.6; mA
